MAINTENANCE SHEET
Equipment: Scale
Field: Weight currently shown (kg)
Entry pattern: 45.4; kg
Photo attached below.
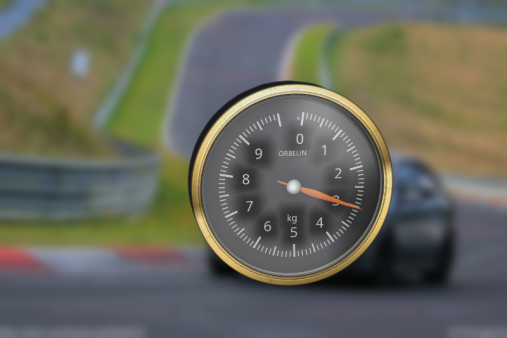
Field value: 3; kg
